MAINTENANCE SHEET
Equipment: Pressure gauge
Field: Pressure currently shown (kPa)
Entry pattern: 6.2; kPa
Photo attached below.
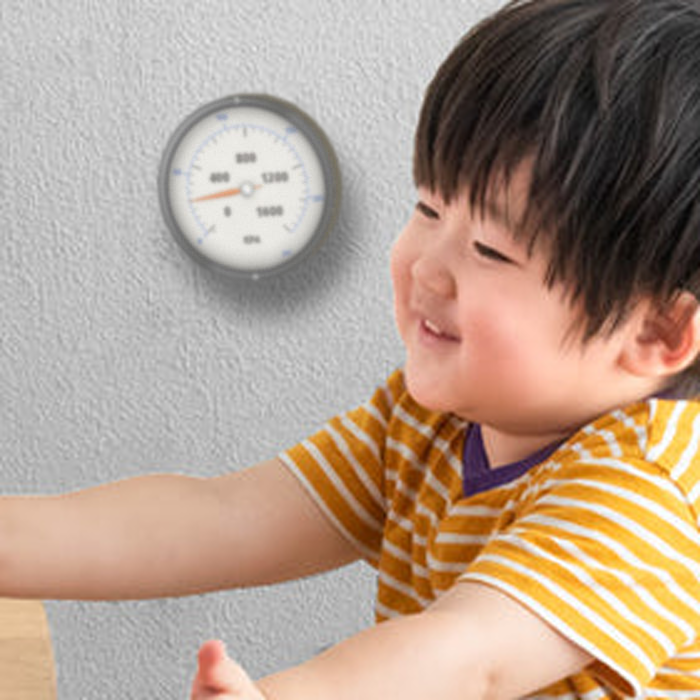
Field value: 200; kPa
